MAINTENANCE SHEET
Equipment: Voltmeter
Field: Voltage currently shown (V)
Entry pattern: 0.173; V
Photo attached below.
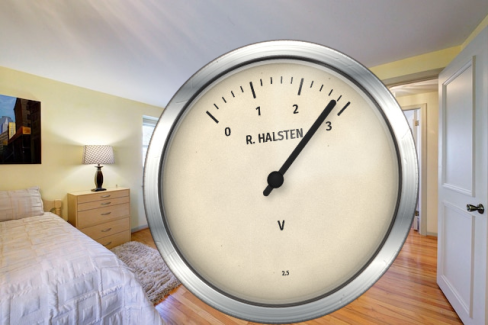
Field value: 2.8; V
